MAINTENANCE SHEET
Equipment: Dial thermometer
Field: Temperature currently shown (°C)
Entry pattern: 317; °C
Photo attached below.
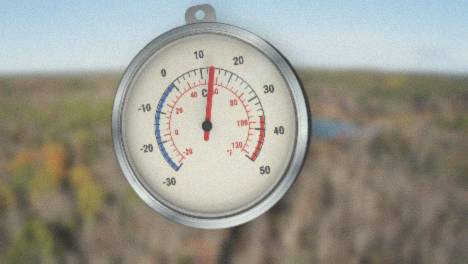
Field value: 14; °C
